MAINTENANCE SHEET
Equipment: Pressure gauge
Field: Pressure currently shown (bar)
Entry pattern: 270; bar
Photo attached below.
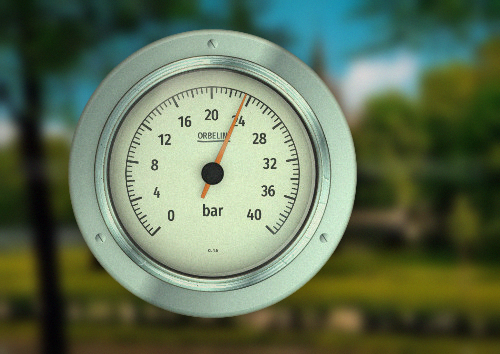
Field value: 23.5; bar
